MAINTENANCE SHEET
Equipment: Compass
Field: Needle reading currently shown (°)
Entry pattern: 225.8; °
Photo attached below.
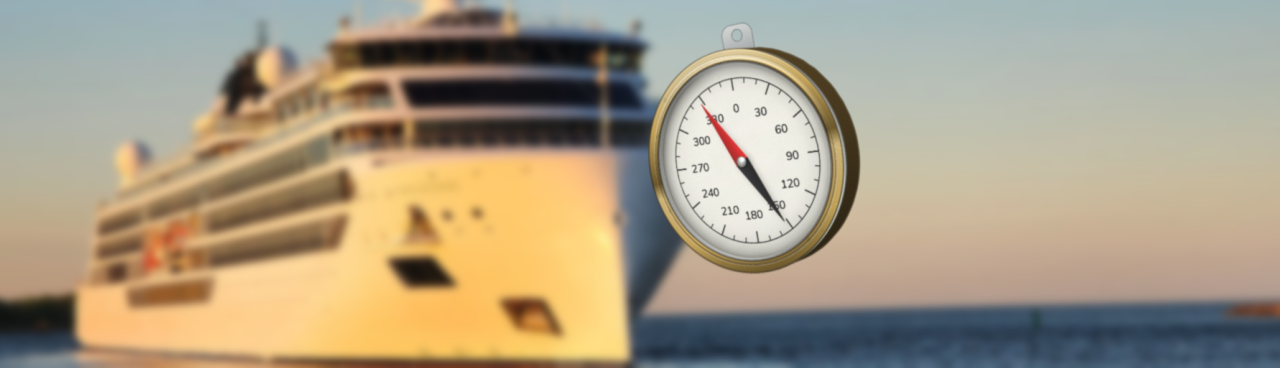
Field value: 330; °
